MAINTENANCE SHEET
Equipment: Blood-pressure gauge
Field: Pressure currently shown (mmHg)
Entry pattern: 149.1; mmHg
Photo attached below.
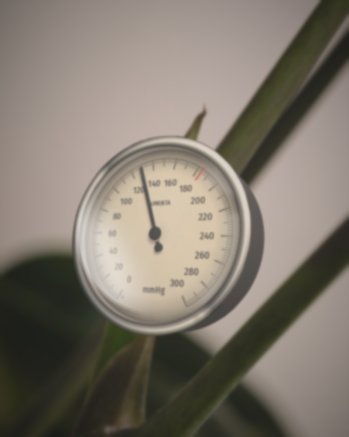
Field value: 130; mmHg
